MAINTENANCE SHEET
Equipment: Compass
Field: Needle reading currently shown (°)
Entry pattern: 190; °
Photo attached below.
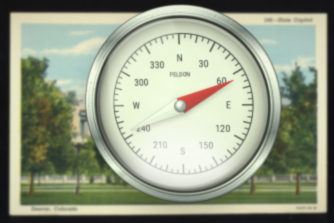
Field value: 65; °
